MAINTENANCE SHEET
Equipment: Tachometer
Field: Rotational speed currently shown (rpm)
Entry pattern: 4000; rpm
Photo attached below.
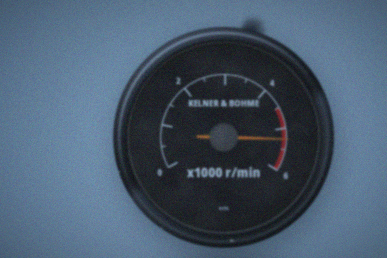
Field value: 5250; rpm
